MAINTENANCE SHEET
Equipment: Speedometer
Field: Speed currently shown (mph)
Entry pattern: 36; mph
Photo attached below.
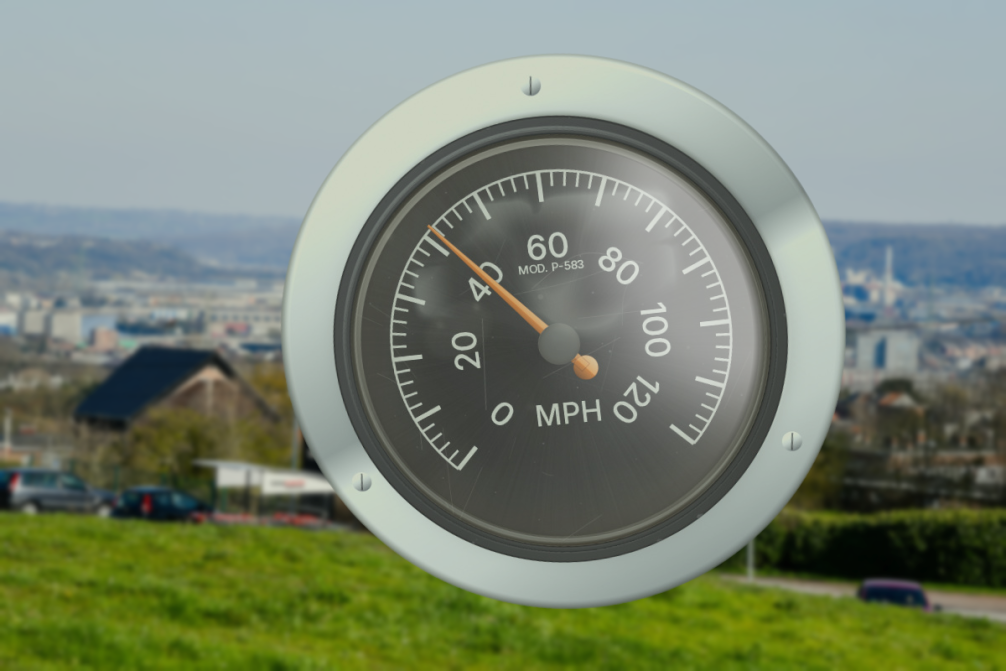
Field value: 42; mph
